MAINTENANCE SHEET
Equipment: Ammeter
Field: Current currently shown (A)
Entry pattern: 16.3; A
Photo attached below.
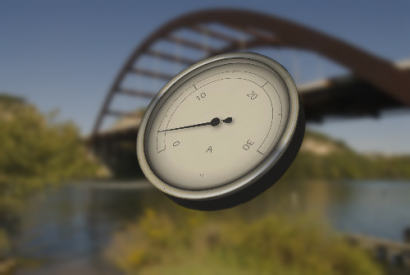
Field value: 2.5; A
